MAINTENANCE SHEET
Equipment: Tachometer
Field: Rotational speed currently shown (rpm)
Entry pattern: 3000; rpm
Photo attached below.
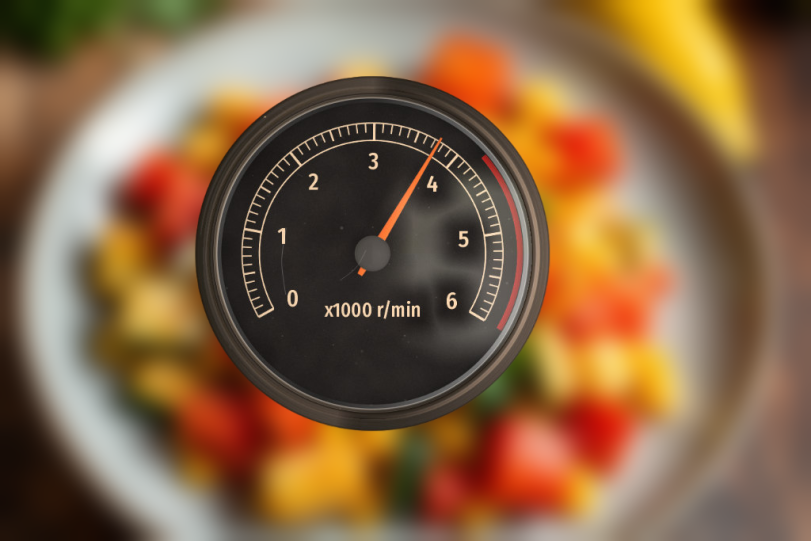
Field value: 3750; rpm
